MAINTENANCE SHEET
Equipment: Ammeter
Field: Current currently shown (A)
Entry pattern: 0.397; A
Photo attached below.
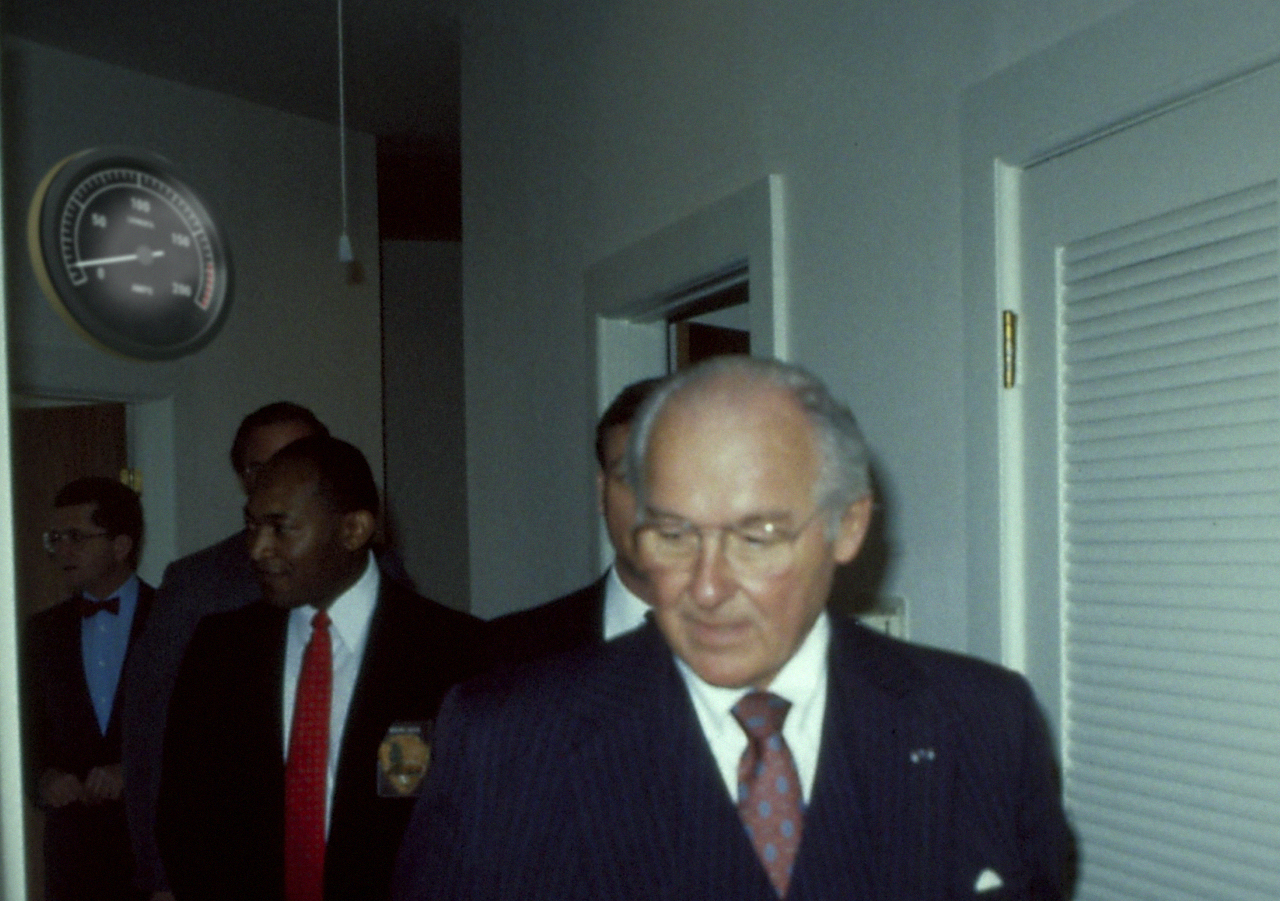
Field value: 10; A
